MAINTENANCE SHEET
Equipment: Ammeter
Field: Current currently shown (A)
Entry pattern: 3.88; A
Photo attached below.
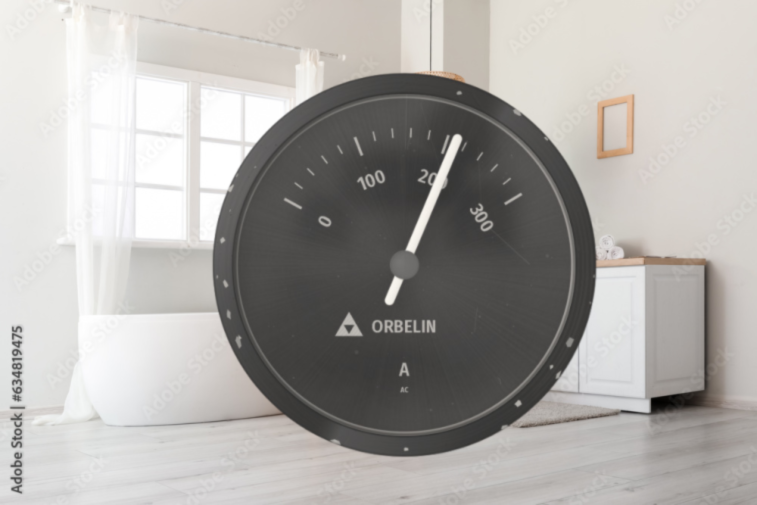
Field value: 210; A
